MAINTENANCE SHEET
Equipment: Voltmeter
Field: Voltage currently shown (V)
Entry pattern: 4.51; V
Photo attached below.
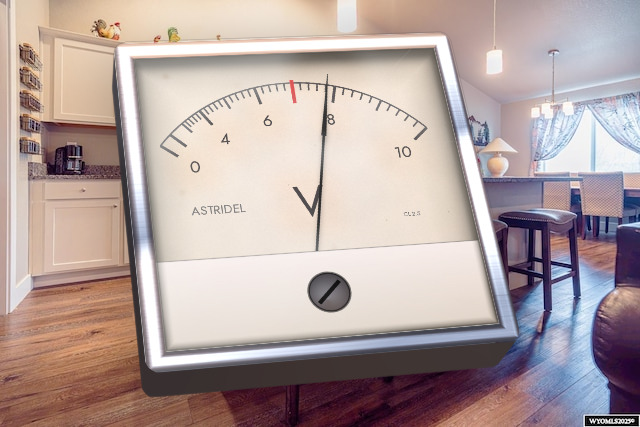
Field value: 7.8; V
